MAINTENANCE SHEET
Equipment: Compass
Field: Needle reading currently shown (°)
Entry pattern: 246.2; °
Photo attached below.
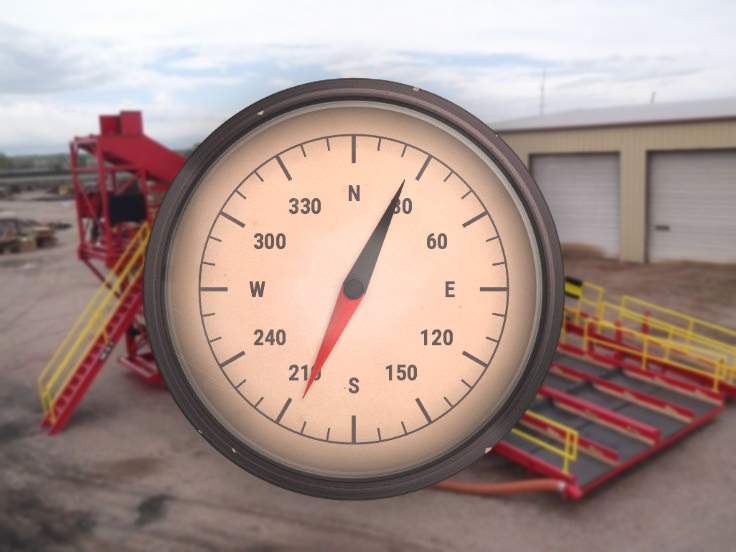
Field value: 205; °
